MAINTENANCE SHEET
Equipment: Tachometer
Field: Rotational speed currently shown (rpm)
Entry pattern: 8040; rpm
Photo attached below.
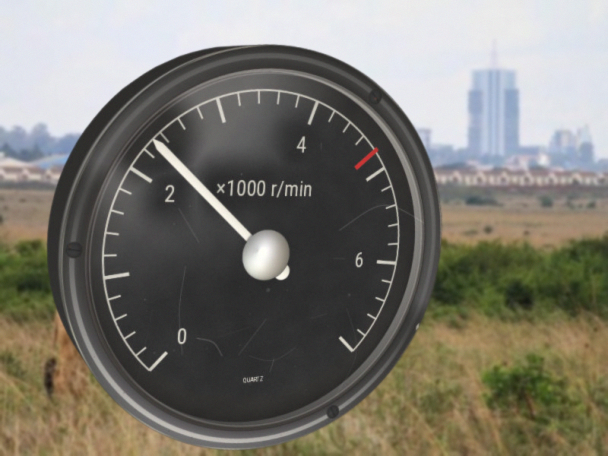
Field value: 2300; rpm
